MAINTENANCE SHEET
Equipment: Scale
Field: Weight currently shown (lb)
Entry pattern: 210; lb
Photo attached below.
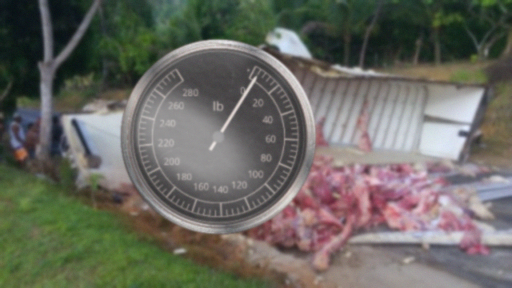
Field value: 4; lb
